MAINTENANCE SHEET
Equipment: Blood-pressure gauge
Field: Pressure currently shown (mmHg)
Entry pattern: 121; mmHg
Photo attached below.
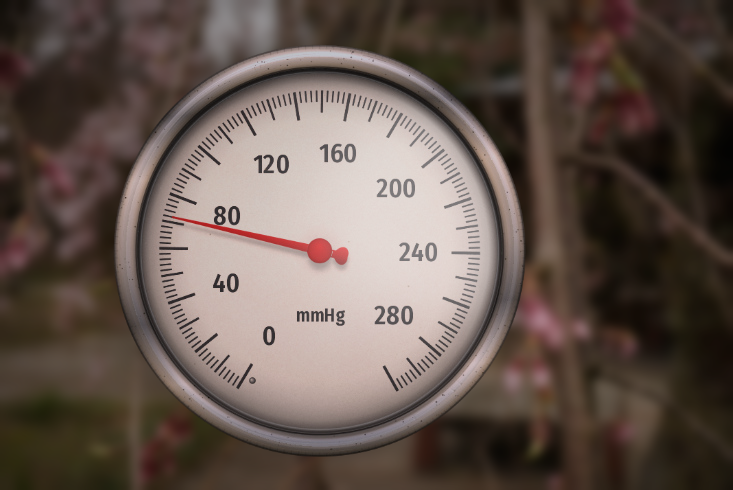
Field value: 72; mmHg
